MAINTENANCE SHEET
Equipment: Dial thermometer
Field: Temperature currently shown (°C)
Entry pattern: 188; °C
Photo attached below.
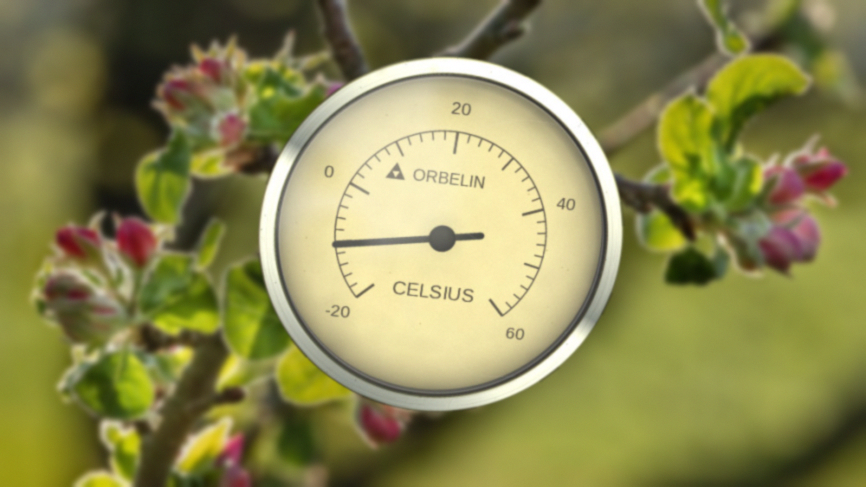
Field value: -10; °C
